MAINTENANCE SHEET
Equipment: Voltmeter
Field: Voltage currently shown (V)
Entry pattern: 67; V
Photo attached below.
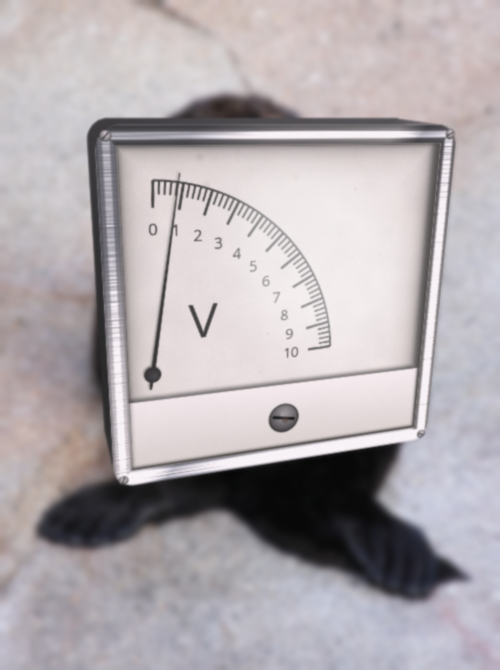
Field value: 0.8; V
